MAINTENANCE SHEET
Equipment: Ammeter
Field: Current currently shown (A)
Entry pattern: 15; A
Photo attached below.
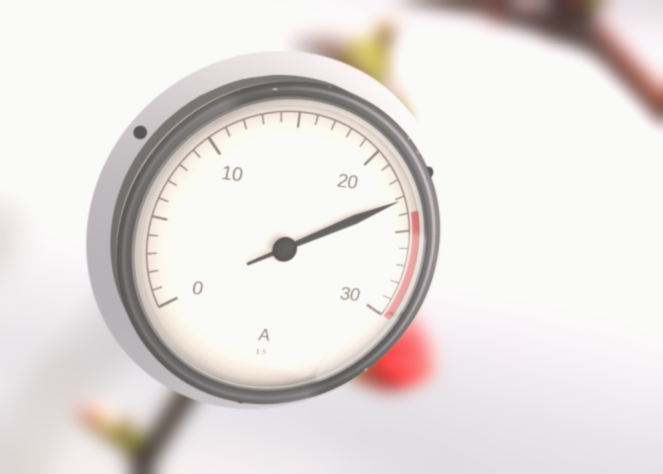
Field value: 23; A
